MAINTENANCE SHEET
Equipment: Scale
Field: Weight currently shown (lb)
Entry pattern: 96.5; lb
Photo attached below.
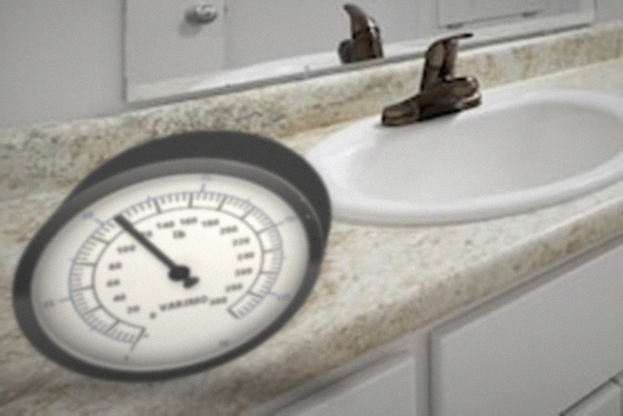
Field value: 120; lb
